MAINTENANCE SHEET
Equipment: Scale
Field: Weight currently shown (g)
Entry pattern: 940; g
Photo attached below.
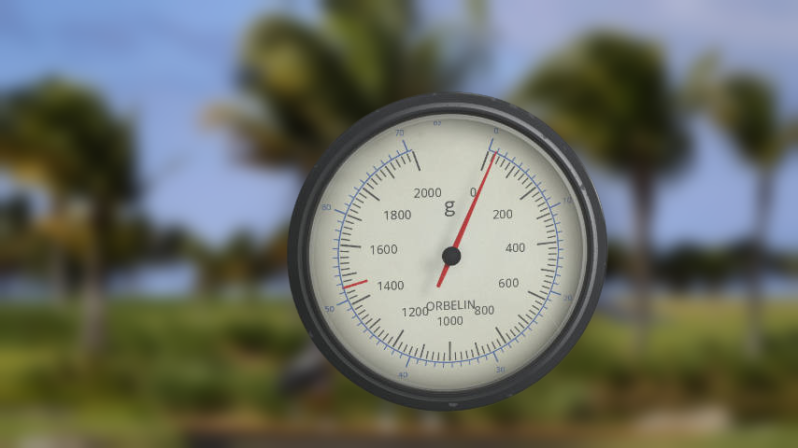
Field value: 20; g
